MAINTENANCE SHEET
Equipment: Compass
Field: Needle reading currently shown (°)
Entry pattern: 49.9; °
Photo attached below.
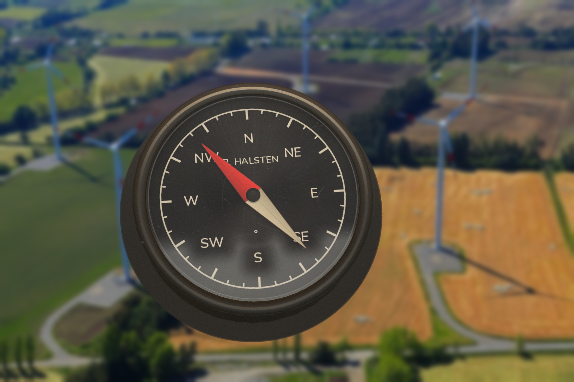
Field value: 320; °
